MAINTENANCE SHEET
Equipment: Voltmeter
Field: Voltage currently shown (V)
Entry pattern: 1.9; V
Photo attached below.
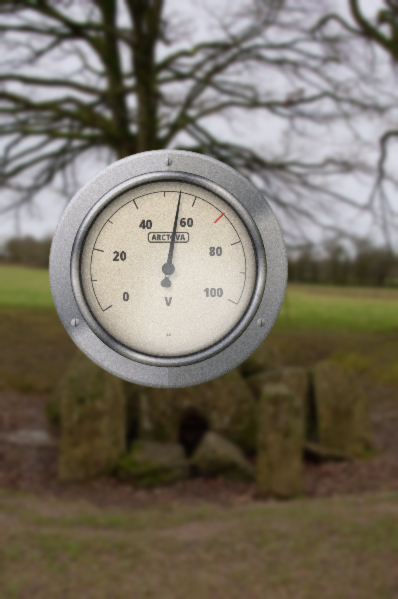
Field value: 55; V
